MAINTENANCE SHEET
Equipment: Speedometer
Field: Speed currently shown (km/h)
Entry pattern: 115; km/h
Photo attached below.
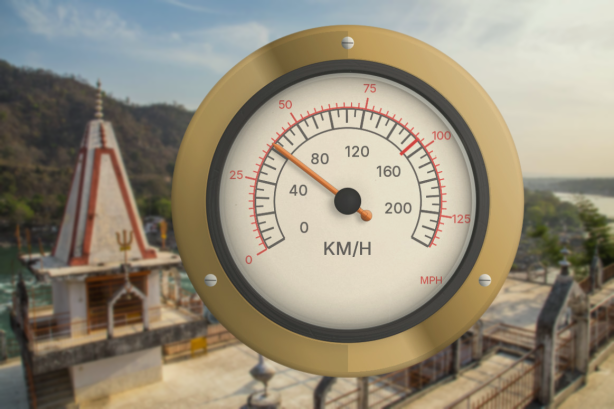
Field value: 62.5; km/h
